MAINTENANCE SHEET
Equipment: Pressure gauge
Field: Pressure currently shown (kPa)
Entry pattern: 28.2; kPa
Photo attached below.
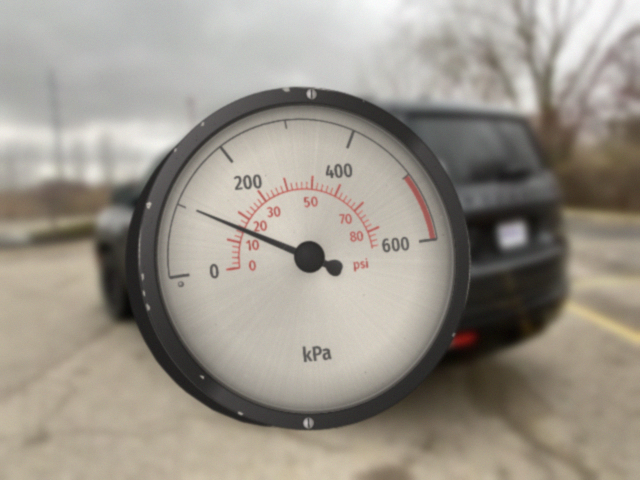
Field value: 100; kPa
